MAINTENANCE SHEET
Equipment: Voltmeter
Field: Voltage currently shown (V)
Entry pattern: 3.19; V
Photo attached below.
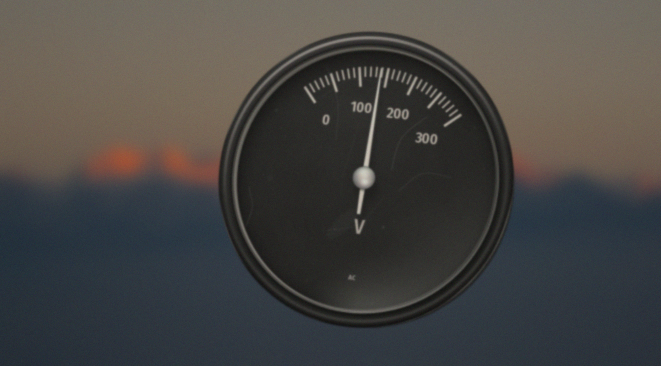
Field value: 140; V
